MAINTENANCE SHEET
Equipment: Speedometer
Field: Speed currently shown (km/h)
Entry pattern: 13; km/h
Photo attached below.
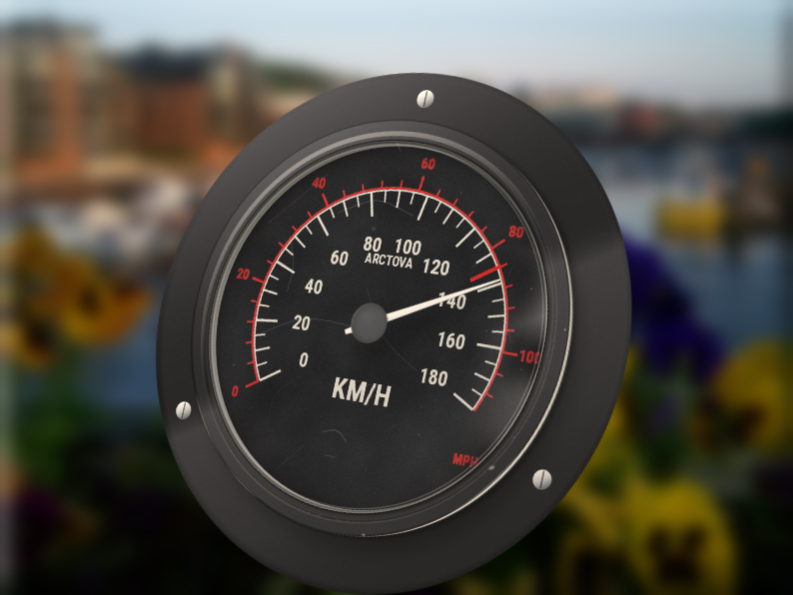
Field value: 140; km/h
